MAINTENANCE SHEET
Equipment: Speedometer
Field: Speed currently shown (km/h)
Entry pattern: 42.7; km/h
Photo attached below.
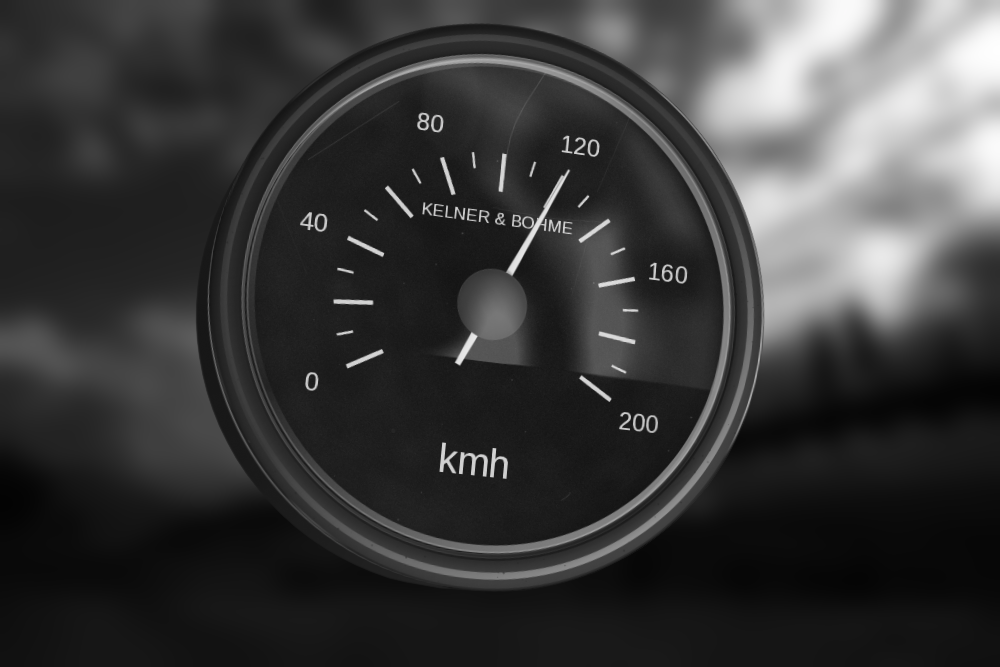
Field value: 120; km/h
